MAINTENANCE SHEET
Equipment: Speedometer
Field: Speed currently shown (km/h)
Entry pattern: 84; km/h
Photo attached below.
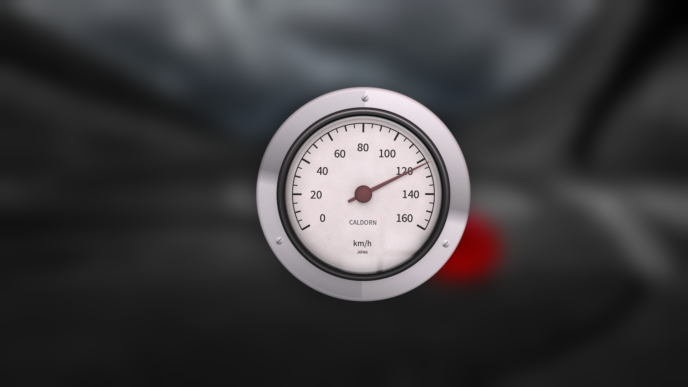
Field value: 122.5; km/h
